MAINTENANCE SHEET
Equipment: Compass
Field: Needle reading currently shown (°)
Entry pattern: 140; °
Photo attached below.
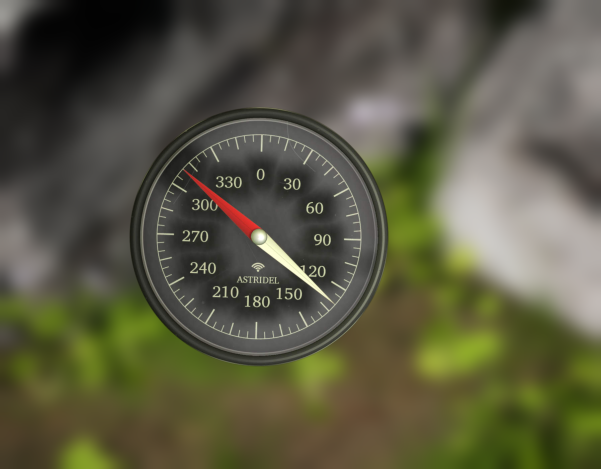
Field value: 310; °
